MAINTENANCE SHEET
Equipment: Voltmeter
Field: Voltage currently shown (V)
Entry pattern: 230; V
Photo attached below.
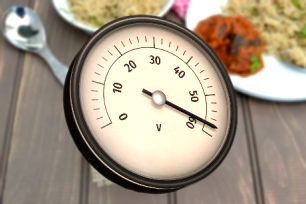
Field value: 58; V
